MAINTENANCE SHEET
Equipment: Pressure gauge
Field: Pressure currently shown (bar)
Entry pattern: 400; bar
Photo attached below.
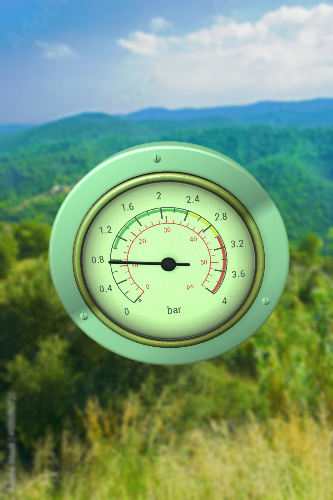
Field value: 0.8; bar
